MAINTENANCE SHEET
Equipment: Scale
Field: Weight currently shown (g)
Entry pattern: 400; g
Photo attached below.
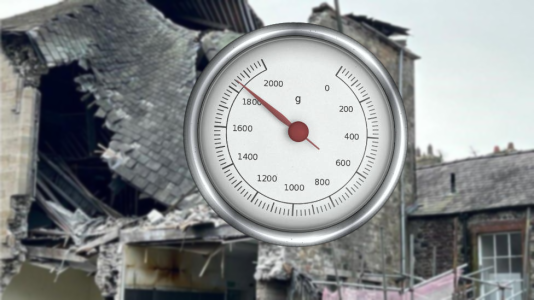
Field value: 1840; g
